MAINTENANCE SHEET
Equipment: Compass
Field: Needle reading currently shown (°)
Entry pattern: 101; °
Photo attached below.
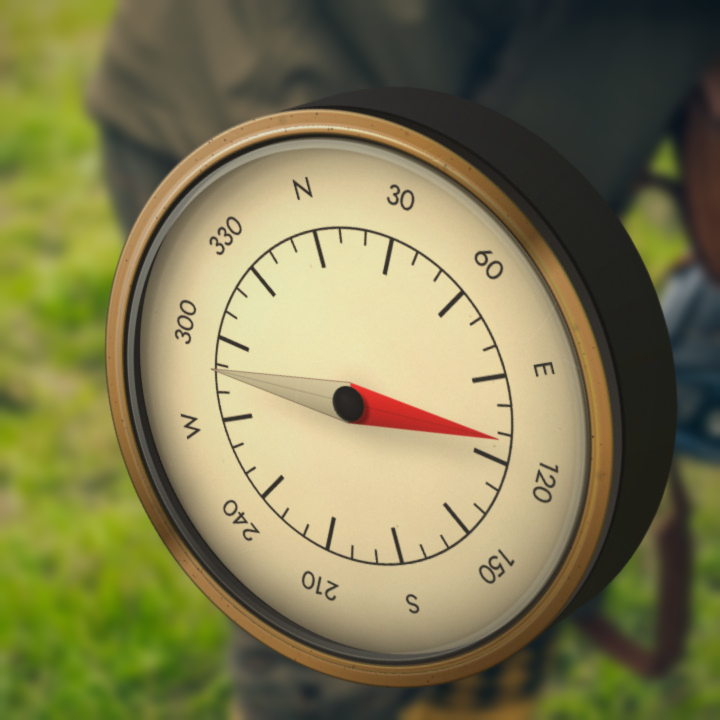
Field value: 110; °
